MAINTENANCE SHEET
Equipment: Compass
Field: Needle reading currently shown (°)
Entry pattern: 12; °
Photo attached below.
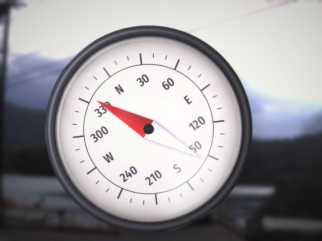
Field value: 335; °
